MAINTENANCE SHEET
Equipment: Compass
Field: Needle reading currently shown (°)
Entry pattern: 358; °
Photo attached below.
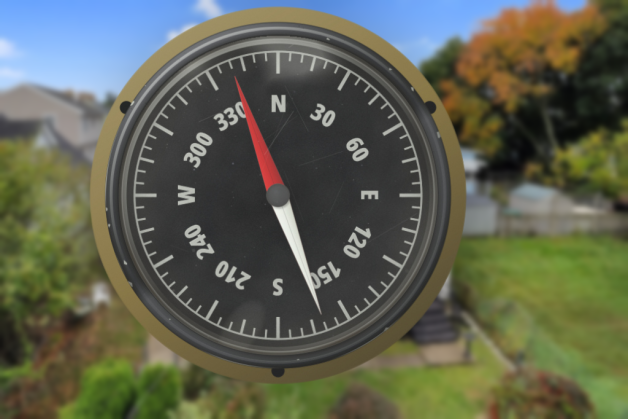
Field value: 340; °
